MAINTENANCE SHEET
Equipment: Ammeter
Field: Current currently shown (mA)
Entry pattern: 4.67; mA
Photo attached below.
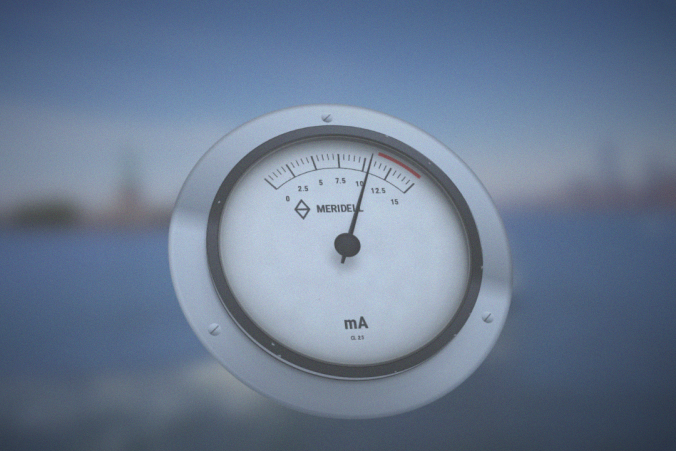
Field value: 10.5; mA
